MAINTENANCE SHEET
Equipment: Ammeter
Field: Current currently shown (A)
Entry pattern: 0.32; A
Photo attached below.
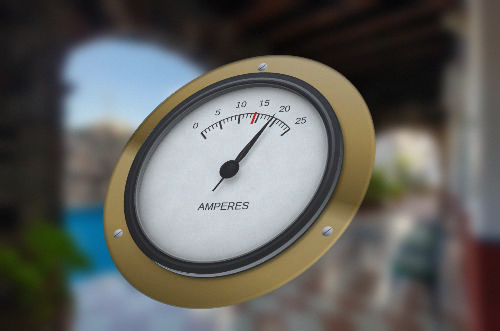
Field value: 20; A
